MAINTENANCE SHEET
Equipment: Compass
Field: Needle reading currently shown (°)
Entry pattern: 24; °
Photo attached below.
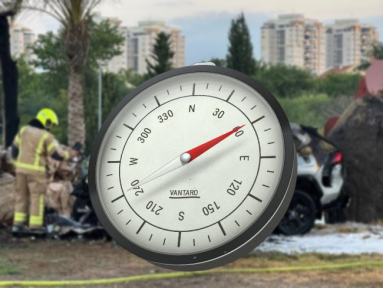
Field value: 60; °
